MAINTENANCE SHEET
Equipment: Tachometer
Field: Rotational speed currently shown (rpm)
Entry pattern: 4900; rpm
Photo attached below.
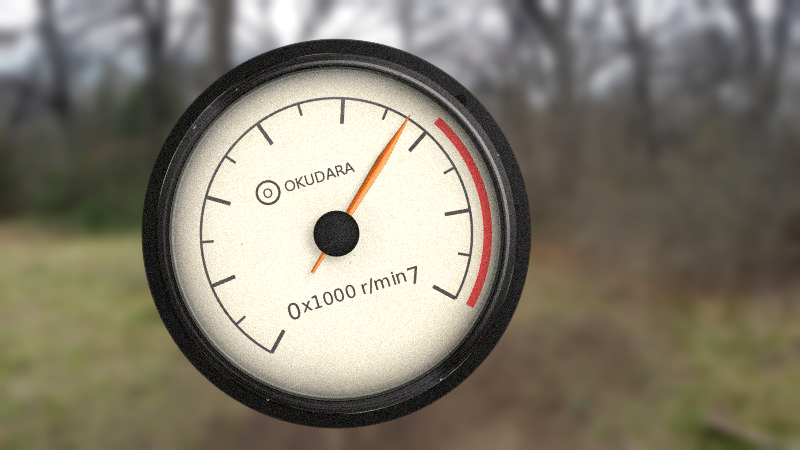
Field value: 4750; rpm
